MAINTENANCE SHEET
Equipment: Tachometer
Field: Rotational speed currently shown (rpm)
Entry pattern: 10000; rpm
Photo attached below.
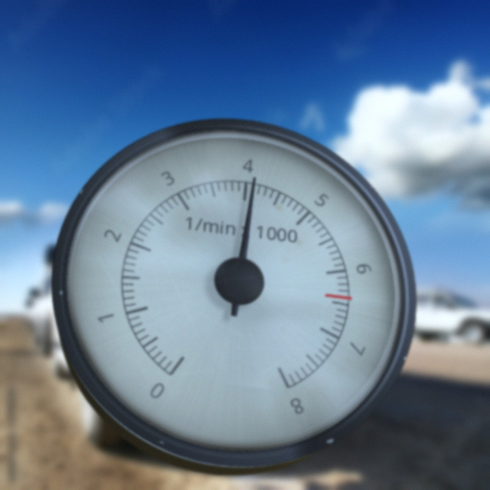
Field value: 4100; rpm
